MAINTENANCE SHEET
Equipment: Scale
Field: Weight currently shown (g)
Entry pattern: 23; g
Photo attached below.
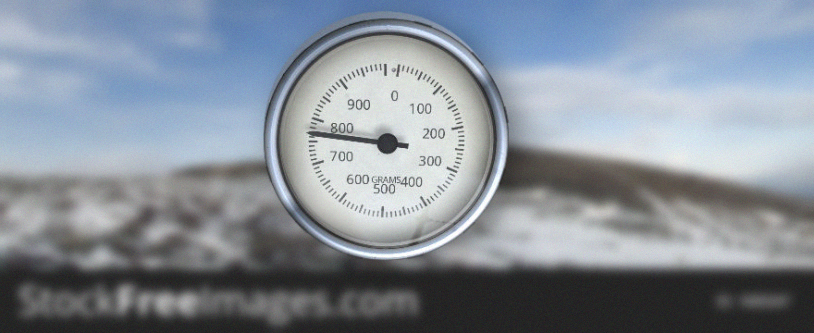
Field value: 770; g
